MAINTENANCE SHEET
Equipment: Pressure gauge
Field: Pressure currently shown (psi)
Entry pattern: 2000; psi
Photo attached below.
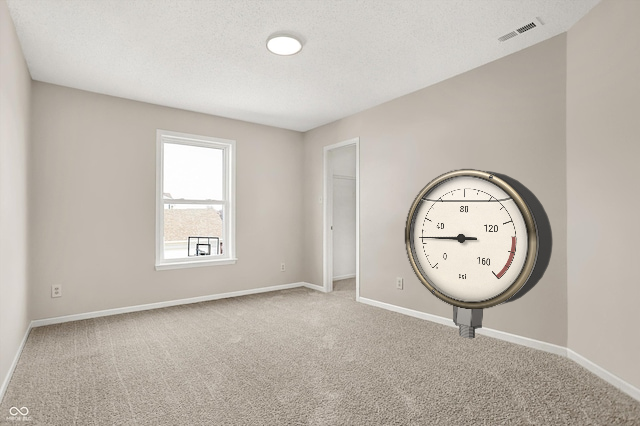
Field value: 25; psi
